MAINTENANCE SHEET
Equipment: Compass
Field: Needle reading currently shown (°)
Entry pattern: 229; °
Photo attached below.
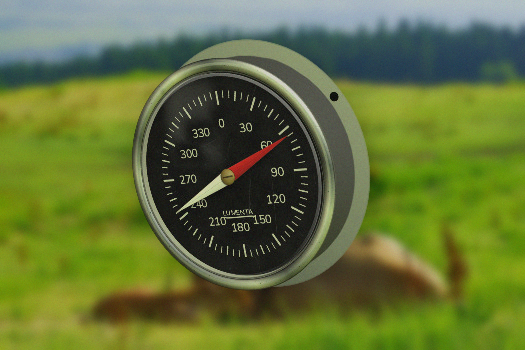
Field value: 65; °
